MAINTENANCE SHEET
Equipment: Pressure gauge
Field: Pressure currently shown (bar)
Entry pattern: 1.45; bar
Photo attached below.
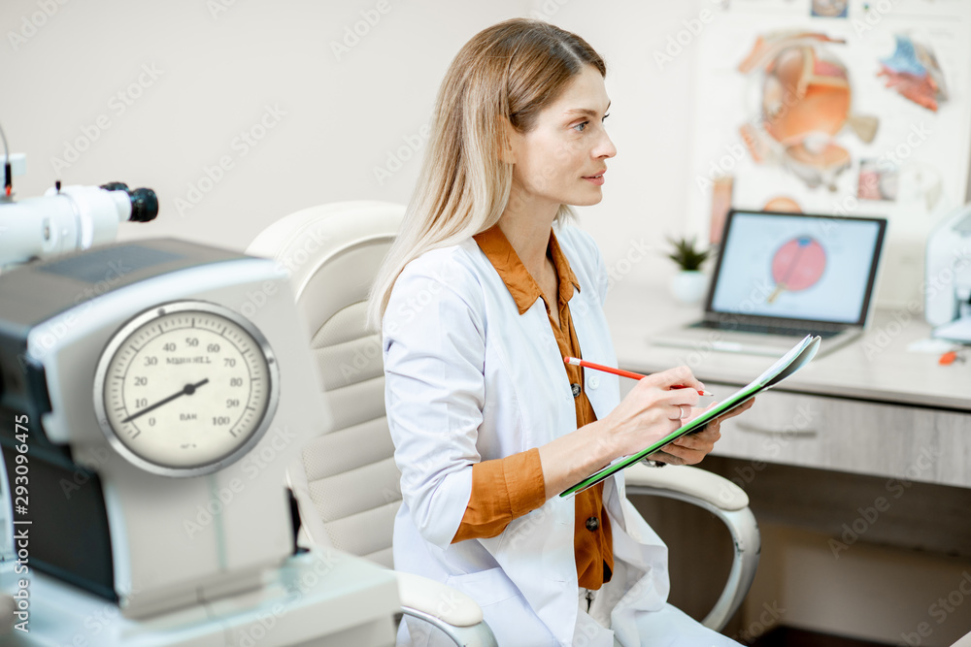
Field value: 6; bar
